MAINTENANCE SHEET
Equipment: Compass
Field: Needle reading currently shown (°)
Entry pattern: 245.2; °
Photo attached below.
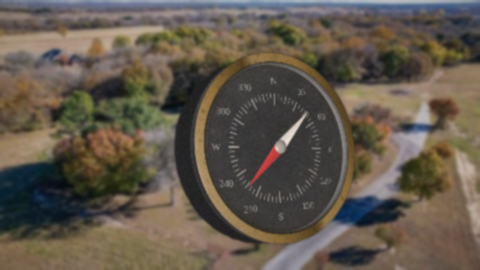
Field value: 225; °
